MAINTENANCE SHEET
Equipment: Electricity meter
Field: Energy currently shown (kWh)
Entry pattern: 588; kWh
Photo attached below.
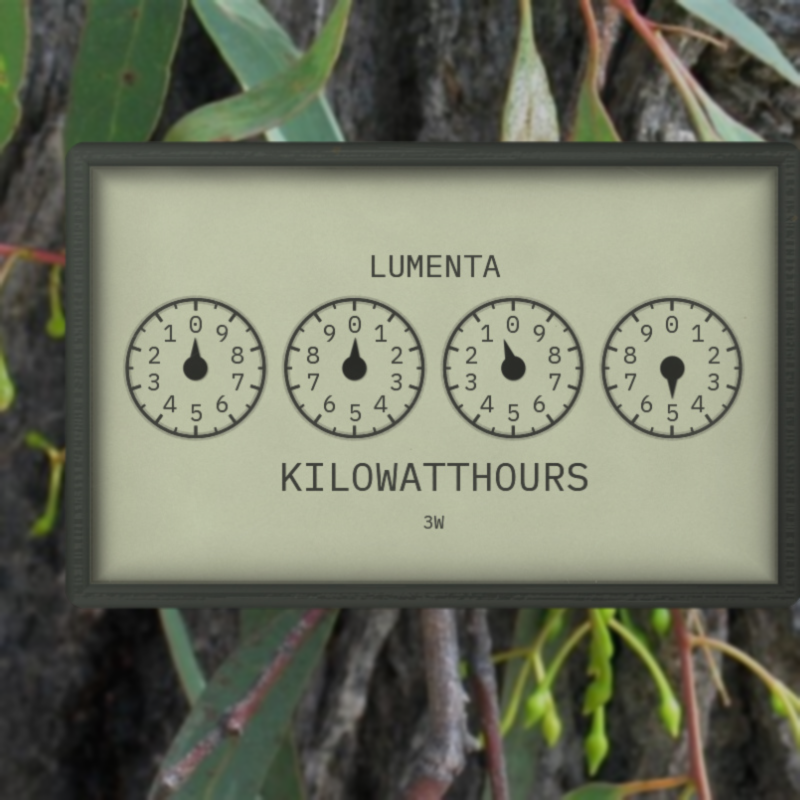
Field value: 5; kWh
